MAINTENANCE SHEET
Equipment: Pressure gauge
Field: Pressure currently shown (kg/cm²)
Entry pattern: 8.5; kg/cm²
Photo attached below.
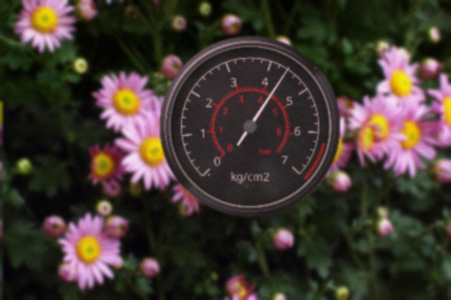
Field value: 4.4; kg/cm²
